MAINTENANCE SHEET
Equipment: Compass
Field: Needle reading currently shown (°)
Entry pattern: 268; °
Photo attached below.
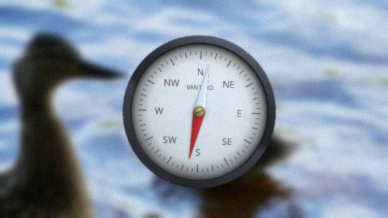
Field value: 190; °
